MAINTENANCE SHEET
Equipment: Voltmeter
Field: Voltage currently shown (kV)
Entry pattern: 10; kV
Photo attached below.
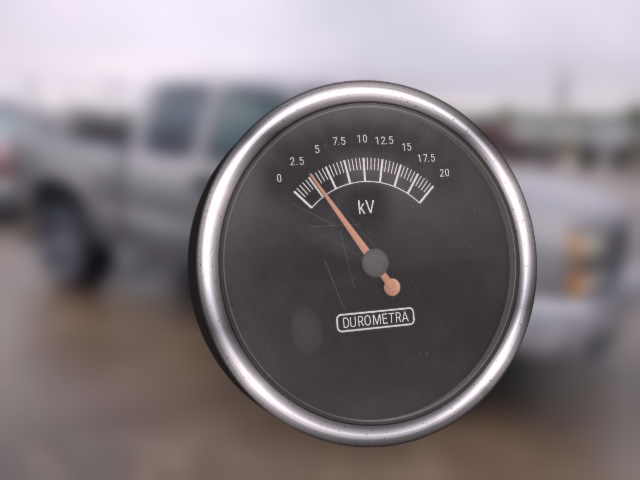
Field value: 2.5; kV
